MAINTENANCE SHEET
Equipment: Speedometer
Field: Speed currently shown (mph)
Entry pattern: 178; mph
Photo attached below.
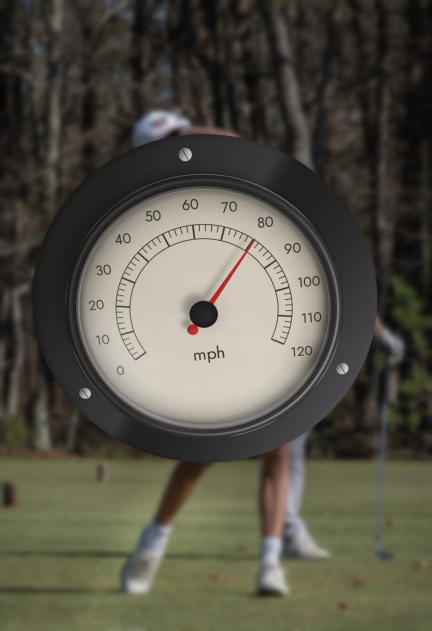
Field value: 80; mph
